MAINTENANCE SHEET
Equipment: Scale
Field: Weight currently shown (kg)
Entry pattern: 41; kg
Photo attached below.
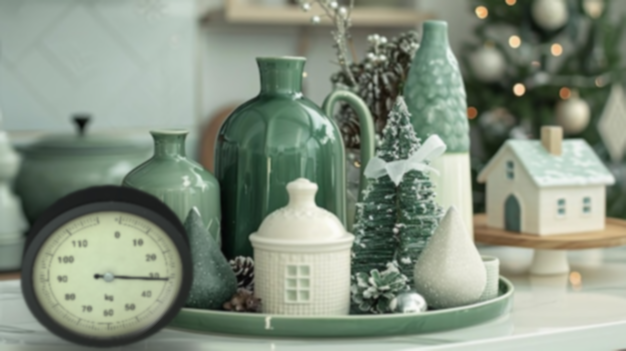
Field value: 30; kg
